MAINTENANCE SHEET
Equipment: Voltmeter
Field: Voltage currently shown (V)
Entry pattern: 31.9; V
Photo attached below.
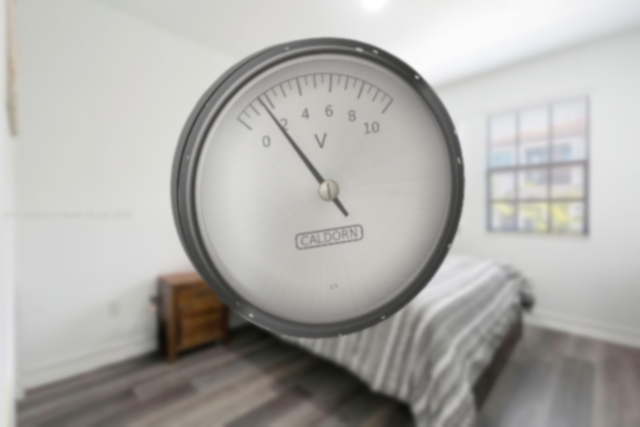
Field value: 1.5; V
